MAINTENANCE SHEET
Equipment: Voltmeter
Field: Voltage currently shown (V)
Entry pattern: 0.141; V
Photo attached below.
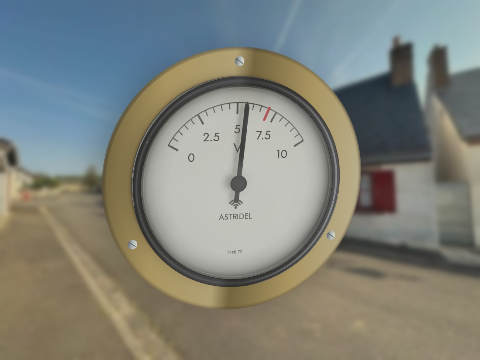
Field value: 5.5; V
